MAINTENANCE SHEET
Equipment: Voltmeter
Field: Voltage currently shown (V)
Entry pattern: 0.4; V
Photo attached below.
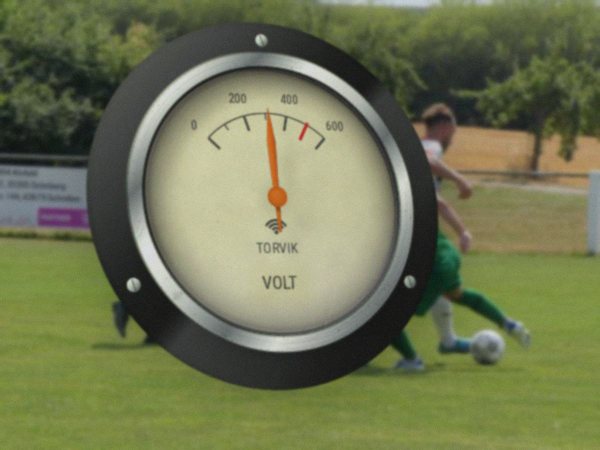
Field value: 300; V
